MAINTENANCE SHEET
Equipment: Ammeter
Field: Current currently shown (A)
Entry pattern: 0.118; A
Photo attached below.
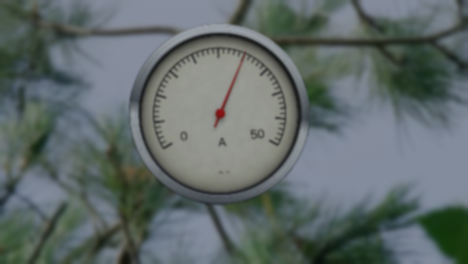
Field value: 30; A
